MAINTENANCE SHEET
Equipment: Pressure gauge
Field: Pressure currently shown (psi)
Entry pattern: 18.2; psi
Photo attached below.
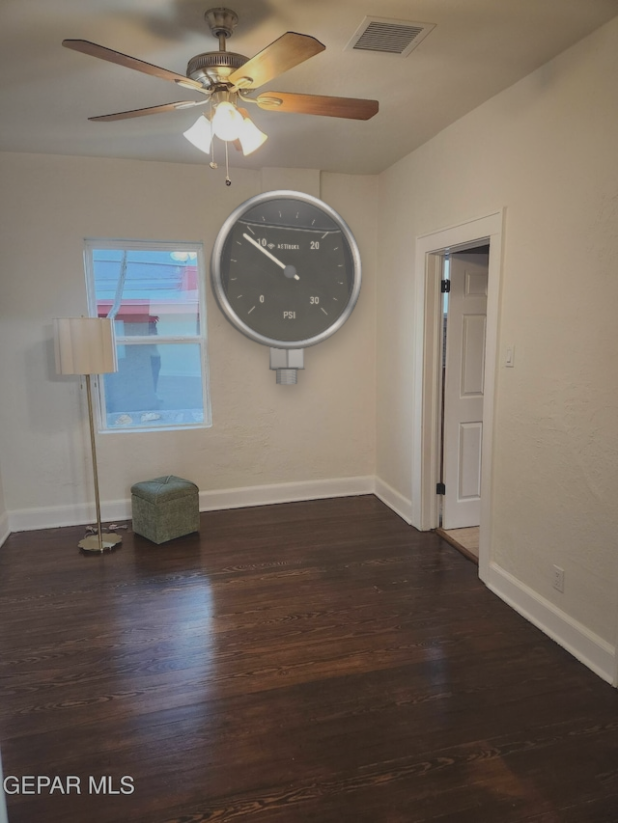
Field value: 9; psi
